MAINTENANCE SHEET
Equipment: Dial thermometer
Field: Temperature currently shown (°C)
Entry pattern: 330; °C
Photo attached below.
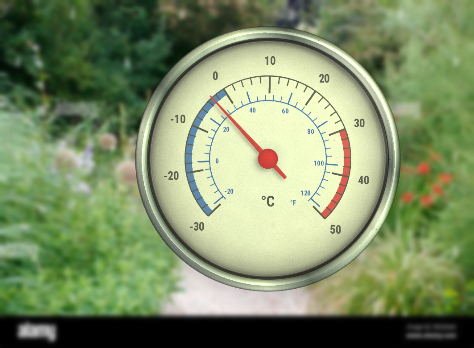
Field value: -3; °C
